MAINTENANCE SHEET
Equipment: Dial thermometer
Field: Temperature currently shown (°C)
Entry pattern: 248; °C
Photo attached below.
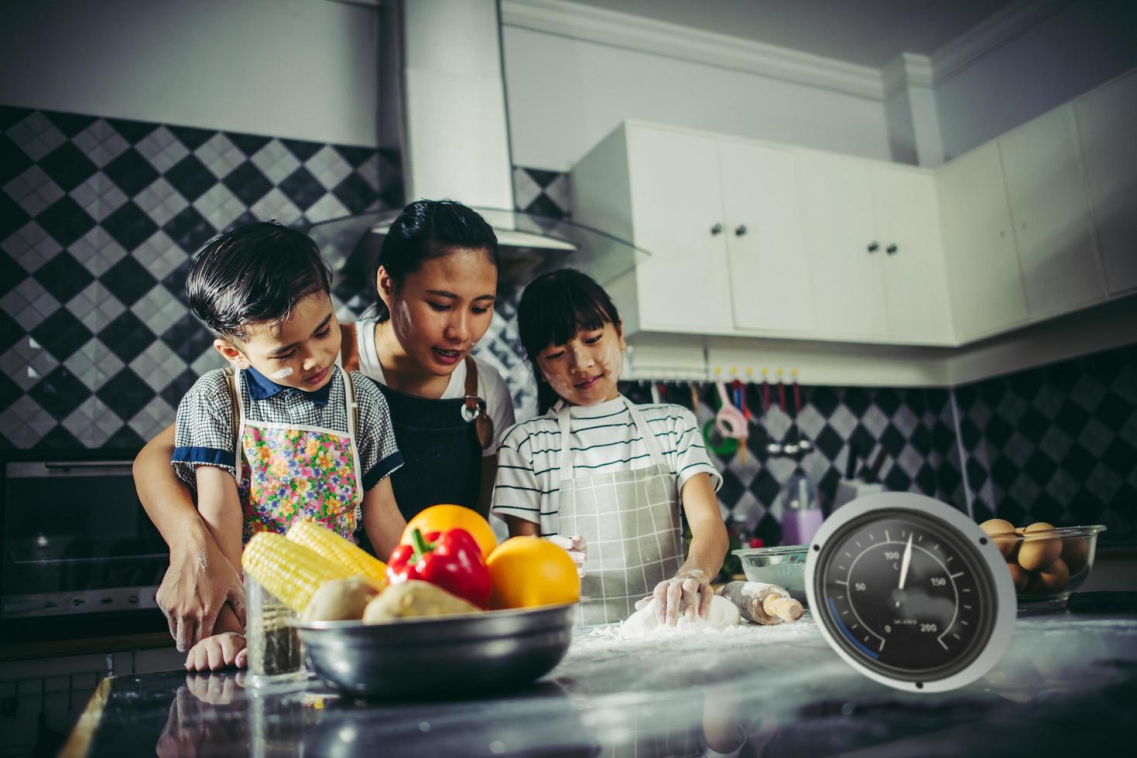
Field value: 115; °C
